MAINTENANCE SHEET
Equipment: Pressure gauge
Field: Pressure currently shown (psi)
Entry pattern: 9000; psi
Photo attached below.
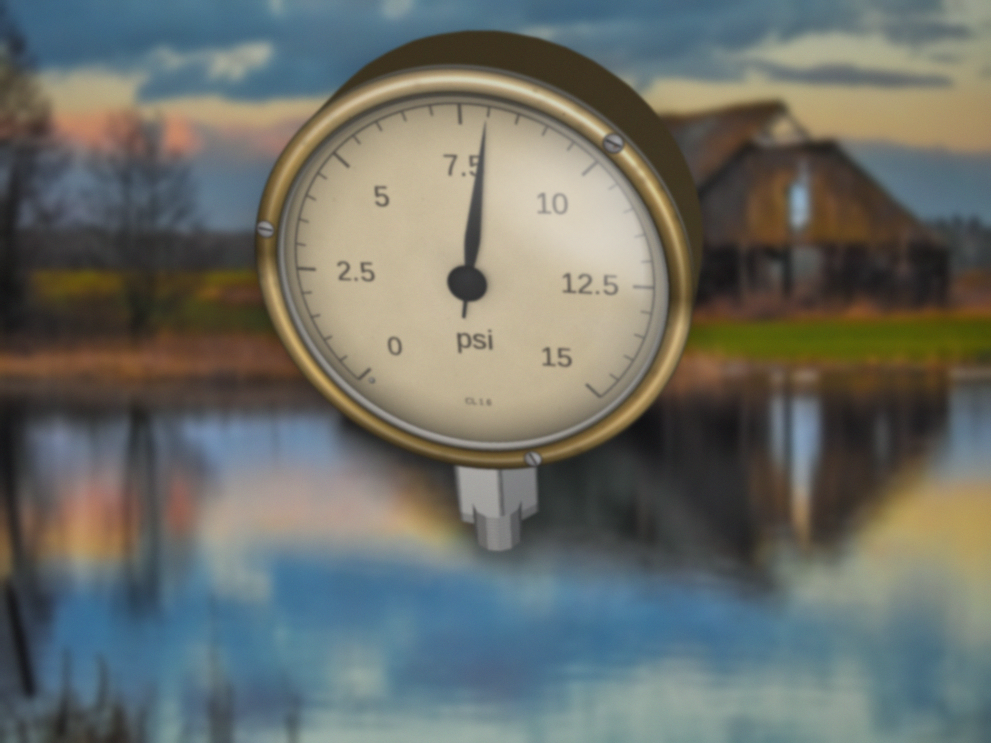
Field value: 8; psi
